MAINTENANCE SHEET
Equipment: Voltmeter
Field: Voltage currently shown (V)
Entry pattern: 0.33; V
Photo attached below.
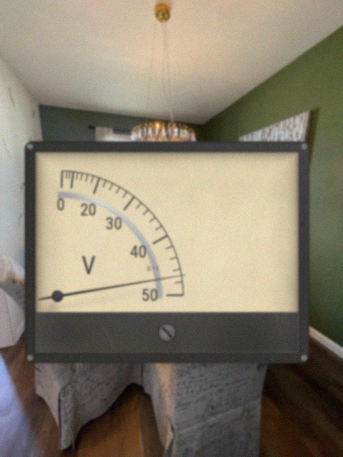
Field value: 47; V
